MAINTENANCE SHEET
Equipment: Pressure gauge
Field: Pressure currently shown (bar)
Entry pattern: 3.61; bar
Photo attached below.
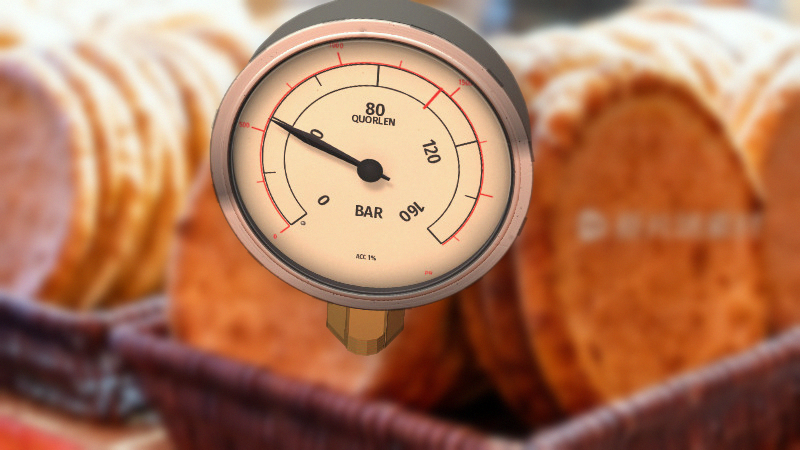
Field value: 40; bar
